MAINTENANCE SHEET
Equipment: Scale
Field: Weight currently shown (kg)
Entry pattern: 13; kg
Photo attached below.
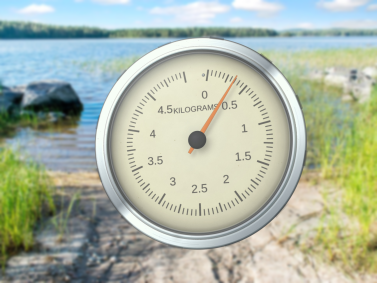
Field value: 0.35; kg
